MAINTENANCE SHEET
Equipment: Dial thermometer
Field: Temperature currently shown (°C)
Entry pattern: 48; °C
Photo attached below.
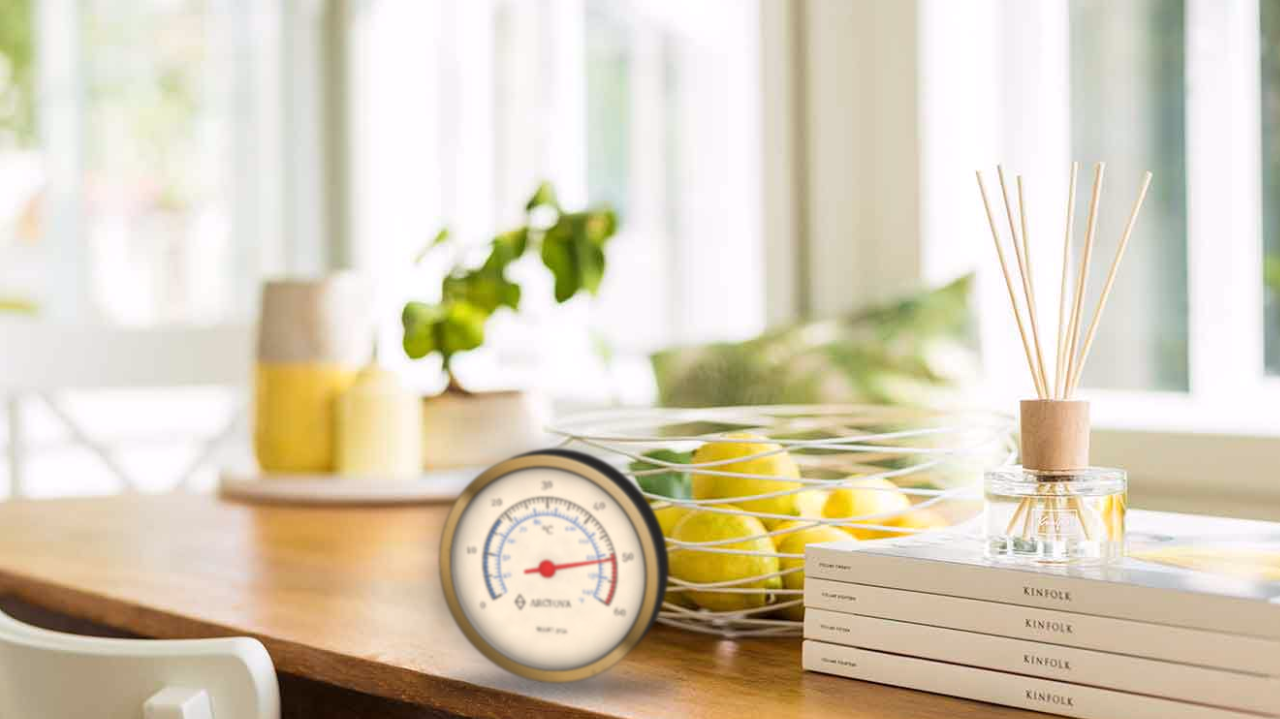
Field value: 50; °C
